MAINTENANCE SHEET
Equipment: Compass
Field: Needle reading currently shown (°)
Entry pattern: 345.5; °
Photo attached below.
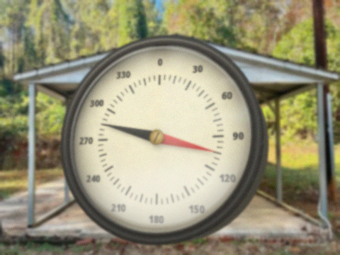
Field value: 105; °
